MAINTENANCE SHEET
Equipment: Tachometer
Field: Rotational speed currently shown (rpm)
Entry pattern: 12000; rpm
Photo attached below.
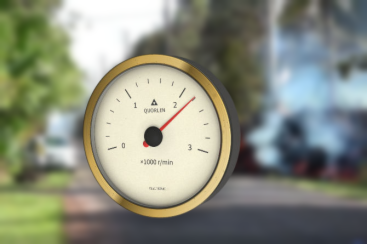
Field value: 2200; rpm
